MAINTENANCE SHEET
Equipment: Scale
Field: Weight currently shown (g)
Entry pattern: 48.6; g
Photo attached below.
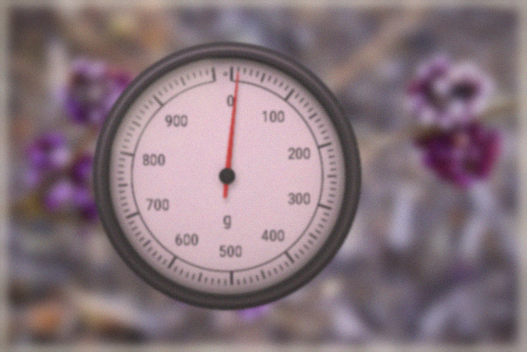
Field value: 10; g
